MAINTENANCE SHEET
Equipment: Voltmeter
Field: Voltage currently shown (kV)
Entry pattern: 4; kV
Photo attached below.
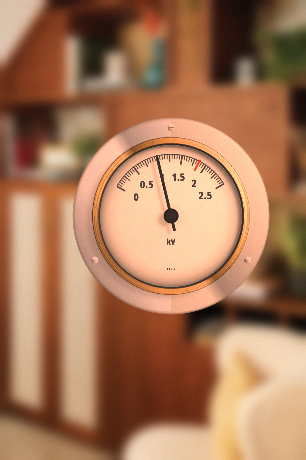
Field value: 1; kV
